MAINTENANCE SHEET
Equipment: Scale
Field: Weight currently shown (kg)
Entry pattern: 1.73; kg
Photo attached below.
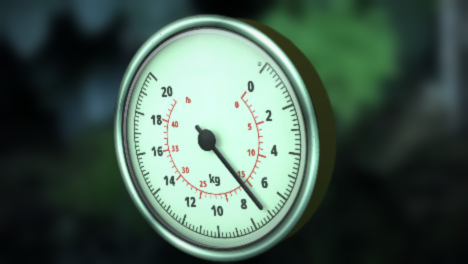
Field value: 7; kg
